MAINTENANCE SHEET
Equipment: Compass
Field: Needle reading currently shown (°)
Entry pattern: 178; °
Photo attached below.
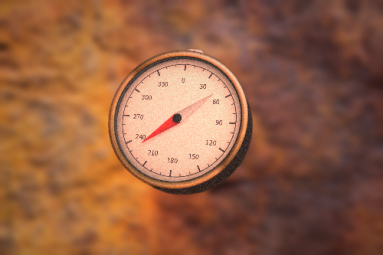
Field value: 230; °
